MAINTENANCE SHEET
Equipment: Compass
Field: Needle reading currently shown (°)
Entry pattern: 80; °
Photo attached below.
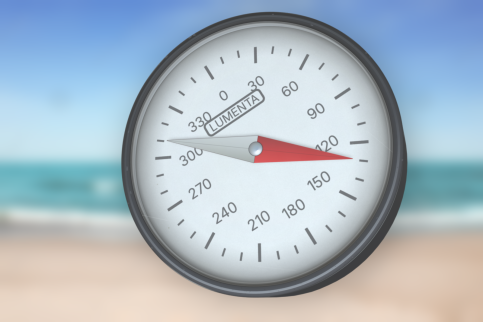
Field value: 130; °
